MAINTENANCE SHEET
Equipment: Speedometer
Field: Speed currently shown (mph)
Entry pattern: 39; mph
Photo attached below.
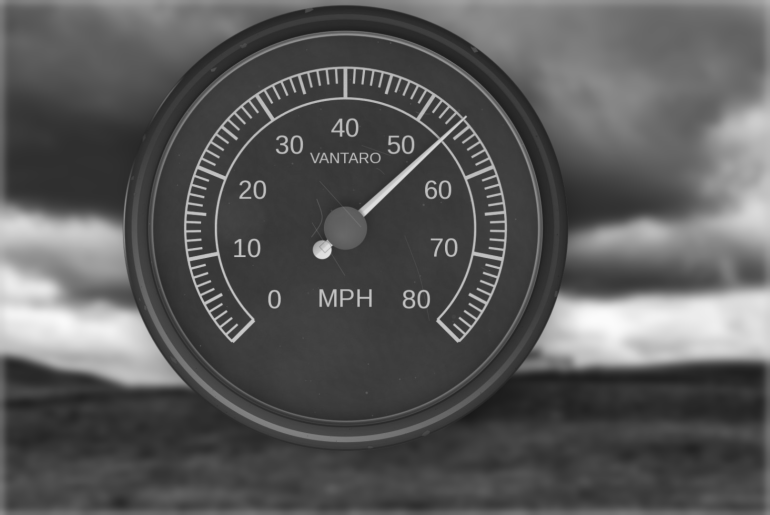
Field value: 54; mph
